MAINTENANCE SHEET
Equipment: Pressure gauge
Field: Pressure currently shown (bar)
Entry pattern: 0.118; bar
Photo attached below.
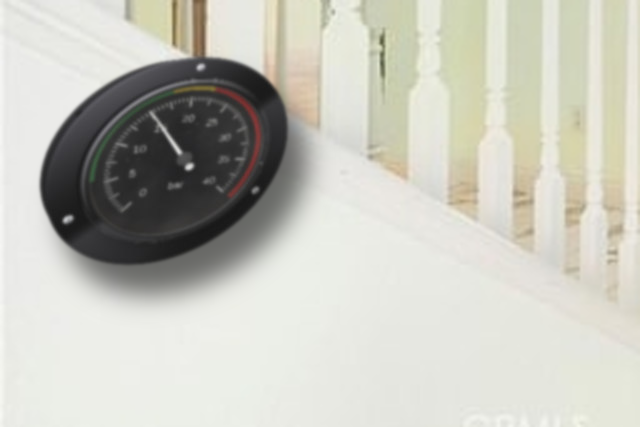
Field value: 15; bar
